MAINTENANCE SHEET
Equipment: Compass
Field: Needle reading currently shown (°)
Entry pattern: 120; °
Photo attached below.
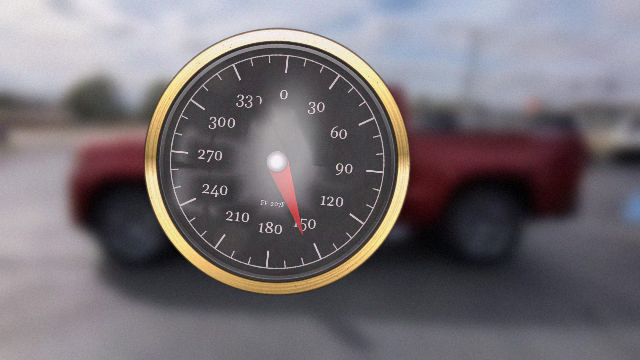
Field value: 155; °
